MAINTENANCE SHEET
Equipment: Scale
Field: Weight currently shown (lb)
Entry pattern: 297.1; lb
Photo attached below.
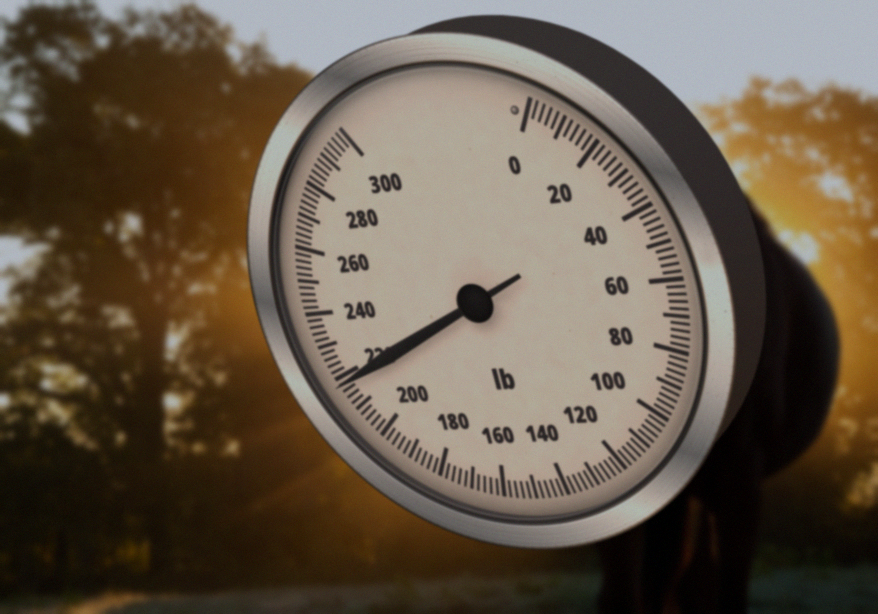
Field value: 218; lb
